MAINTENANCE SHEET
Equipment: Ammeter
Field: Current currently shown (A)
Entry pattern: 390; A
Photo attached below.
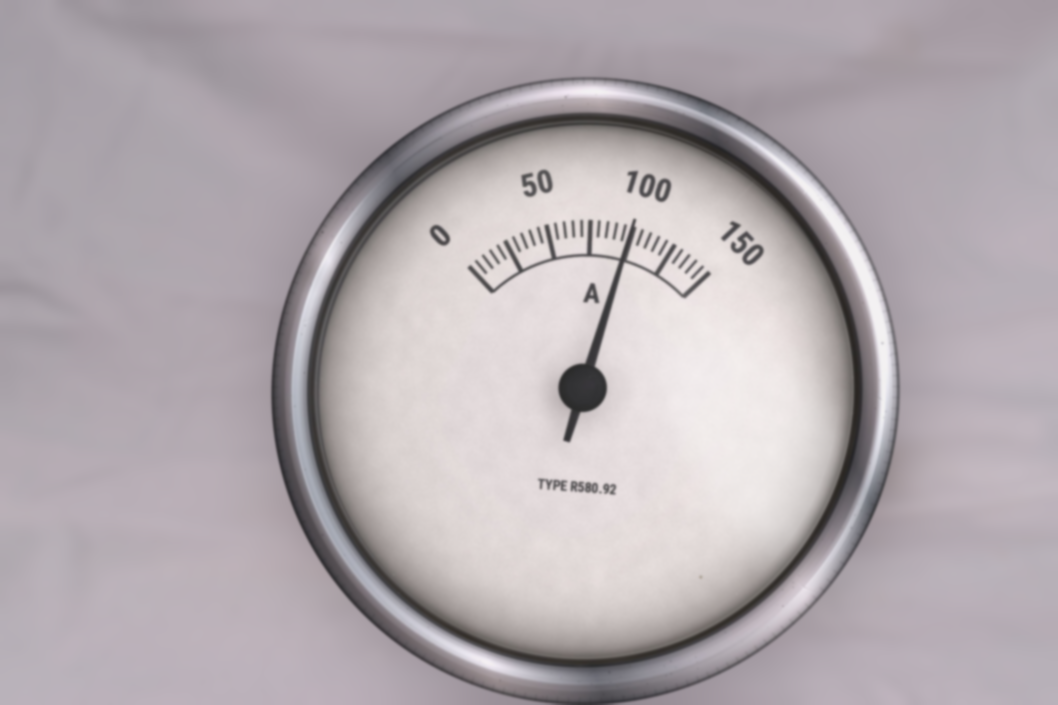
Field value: 100; A
